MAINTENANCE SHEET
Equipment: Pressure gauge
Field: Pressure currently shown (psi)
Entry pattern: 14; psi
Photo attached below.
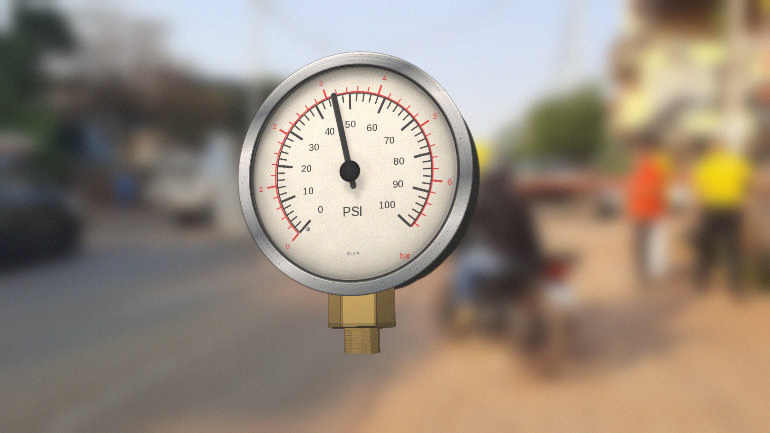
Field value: 46; psi
